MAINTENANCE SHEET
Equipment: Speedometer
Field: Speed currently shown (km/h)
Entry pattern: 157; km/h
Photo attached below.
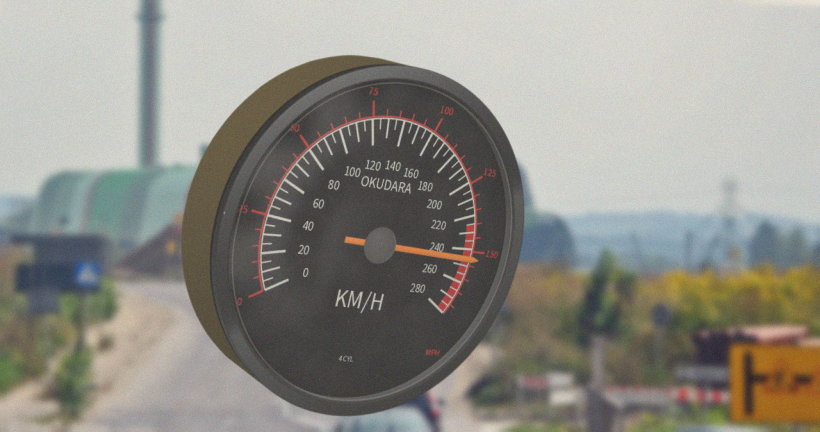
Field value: 245; km/h
